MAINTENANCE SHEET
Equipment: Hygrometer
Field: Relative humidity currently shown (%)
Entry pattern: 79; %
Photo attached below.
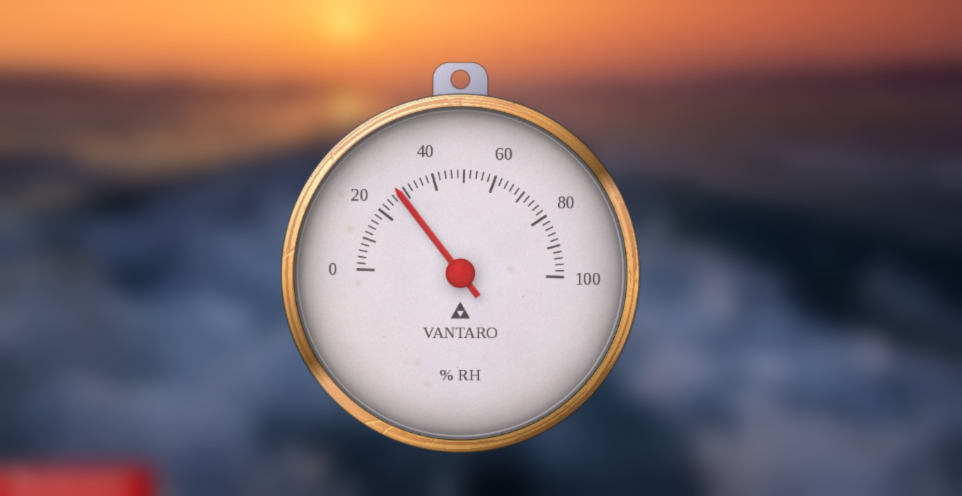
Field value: 28; %
